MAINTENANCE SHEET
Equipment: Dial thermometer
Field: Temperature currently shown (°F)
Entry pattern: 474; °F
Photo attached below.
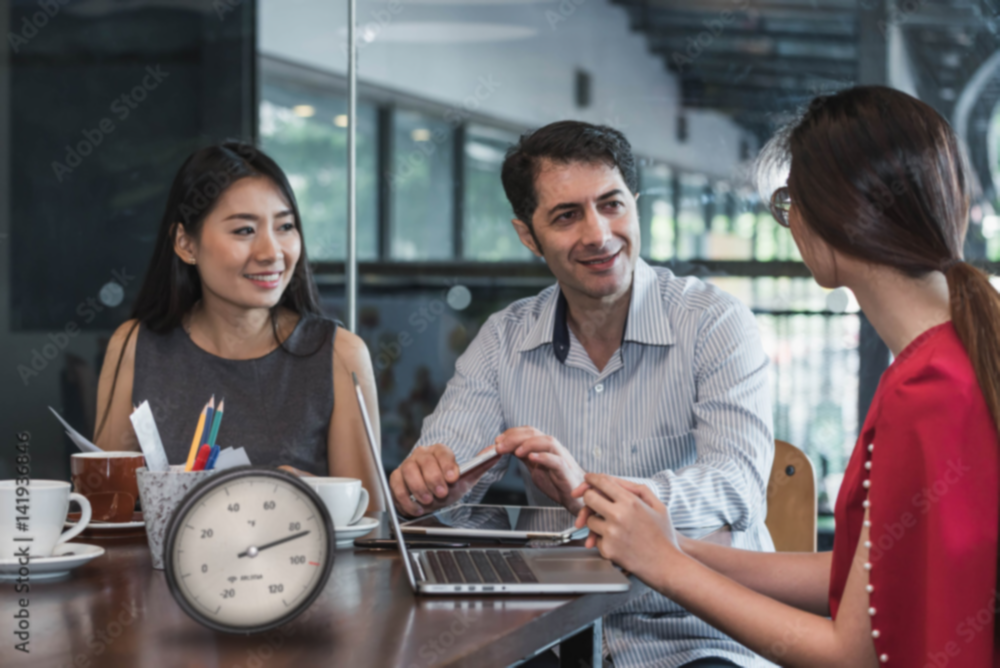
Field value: 85; °F
